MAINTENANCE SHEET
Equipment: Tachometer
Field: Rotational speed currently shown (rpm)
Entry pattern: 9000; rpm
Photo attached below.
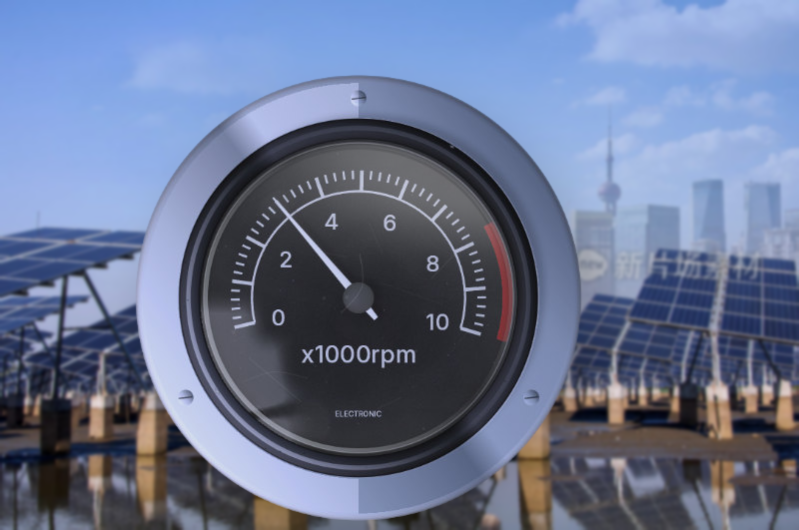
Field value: 3000; rpm
